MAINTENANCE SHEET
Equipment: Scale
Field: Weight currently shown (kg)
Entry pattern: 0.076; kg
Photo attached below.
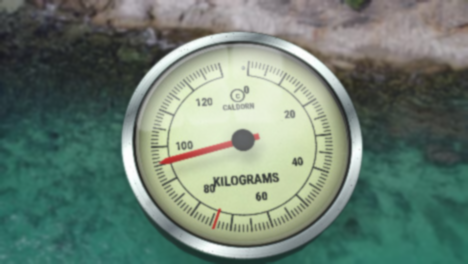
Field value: 95; kg
